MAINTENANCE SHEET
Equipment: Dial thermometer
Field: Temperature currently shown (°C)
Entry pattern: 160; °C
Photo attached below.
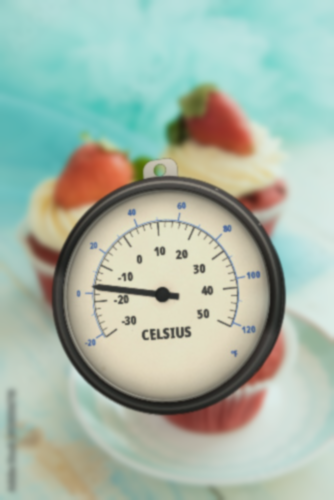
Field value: -16; °C
